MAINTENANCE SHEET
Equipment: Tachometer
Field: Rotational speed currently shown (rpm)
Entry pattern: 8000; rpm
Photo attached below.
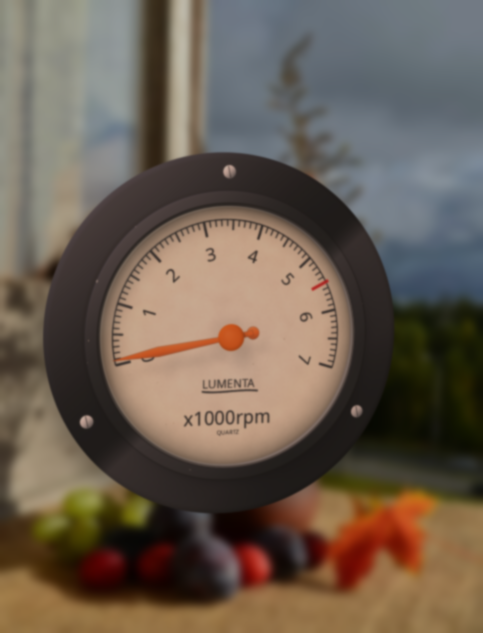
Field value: 100; rpm
